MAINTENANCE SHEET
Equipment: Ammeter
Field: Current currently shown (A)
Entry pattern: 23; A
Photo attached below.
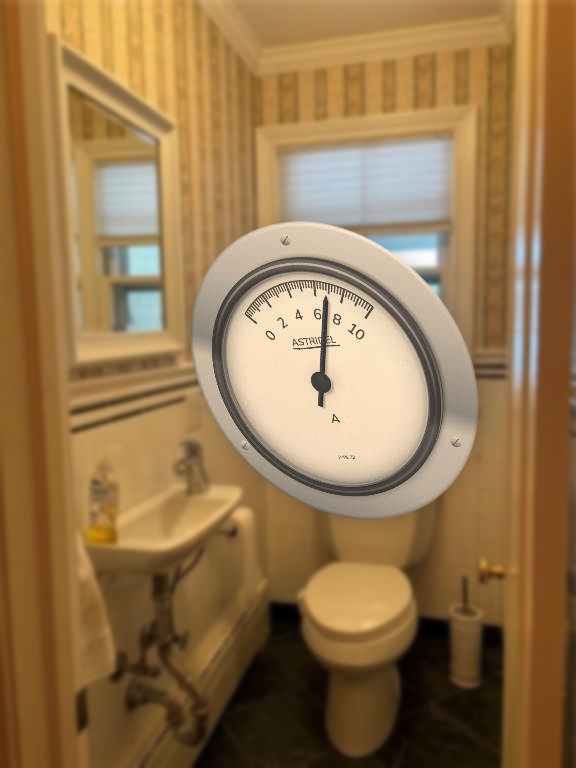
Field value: 7; A
